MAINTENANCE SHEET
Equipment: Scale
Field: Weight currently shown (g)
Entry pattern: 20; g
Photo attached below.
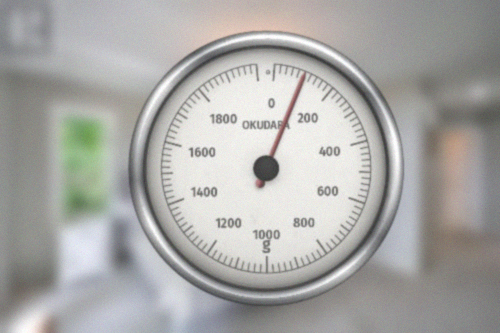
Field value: 100; g
